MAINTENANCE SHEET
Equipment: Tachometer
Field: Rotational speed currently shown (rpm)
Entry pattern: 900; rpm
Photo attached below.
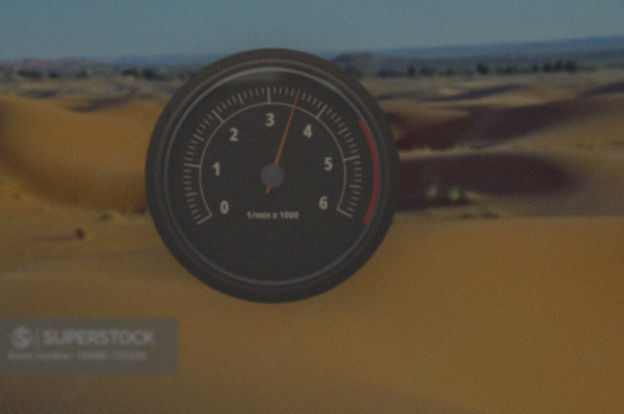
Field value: 3500; rpm
